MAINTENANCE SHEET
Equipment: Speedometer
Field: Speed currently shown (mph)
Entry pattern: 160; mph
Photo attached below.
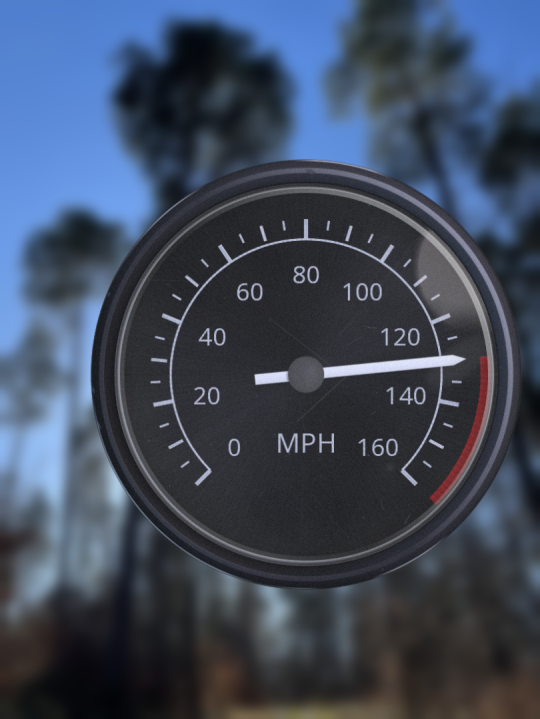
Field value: 130; mph
